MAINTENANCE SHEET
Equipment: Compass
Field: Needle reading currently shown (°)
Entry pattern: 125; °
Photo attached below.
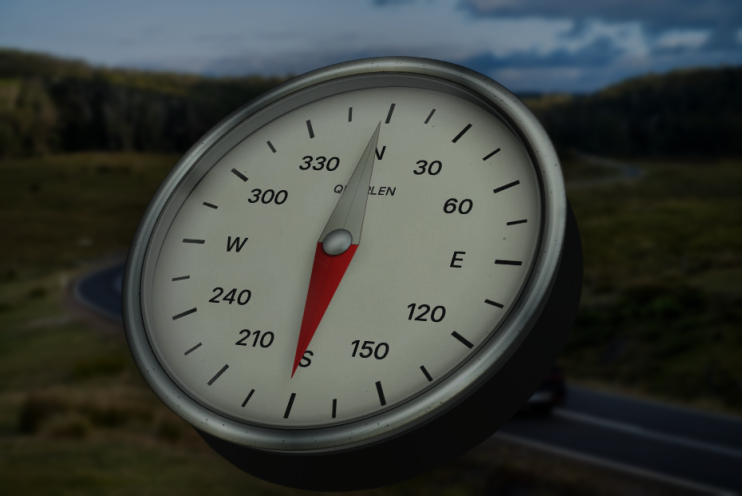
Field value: 180; °
